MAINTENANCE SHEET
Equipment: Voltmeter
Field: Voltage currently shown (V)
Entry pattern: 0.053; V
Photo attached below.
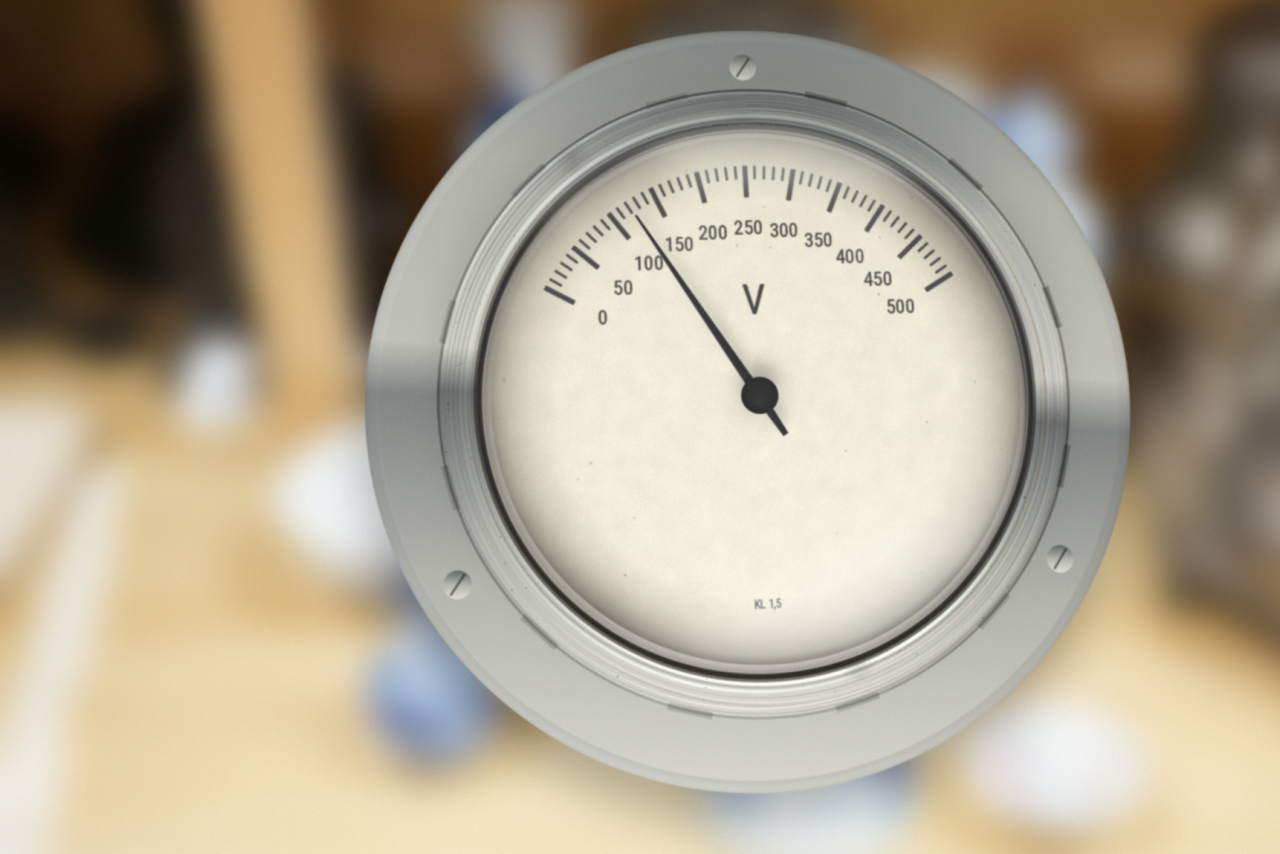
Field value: 120; V
